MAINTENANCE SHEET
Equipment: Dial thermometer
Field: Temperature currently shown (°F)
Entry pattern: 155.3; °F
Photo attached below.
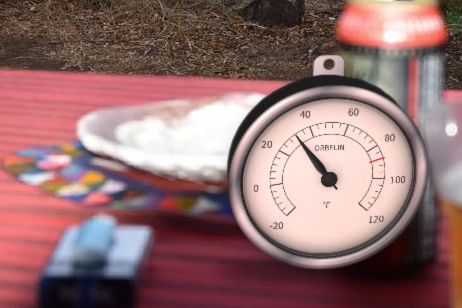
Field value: 32; °F
